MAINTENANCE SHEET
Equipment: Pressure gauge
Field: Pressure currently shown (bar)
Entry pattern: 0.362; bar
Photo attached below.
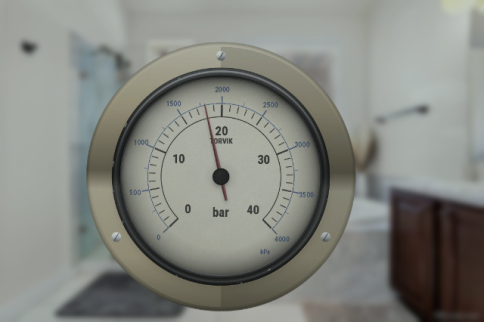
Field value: 18; bar
